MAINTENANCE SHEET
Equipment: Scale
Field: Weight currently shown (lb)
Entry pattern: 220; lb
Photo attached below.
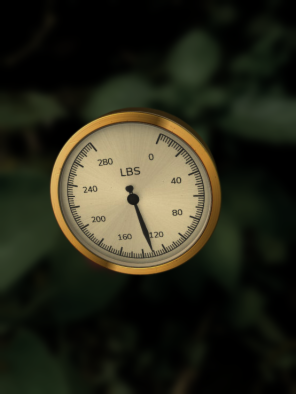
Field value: 130; lb
